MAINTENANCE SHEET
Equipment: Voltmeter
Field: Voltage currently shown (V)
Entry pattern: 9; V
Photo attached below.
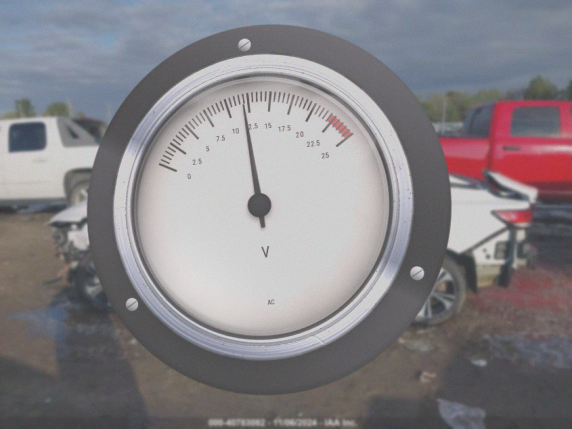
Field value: 12; V
